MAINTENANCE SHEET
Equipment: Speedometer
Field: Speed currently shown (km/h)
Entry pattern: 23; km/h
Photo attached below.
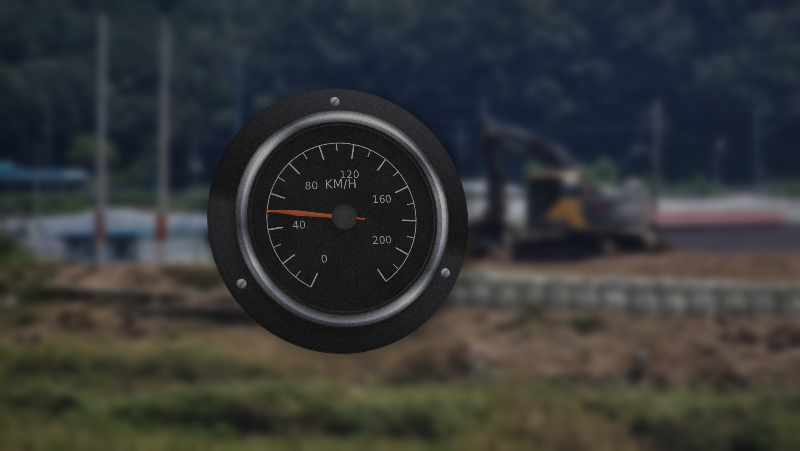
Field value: 50; km/h
